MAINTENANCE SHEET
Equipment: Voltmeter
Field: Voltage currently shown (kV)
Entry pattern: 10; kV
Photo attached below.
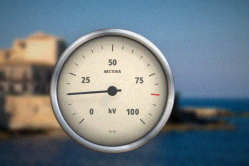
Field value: 15; kV
